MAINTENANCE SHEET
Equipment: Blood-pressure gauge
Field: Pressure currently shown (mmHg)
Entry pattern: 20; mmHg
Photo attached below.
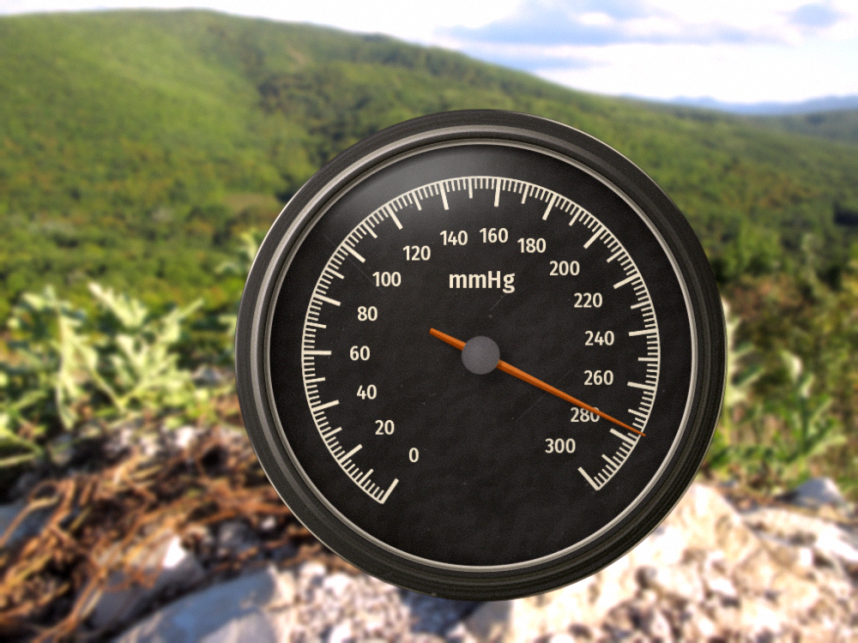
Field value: 276; mmHg
